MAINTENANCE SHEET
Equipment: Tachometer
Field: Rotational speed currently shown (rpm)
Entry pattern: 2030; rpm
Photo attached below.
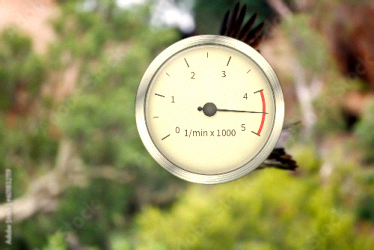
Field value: 4500; rpm
